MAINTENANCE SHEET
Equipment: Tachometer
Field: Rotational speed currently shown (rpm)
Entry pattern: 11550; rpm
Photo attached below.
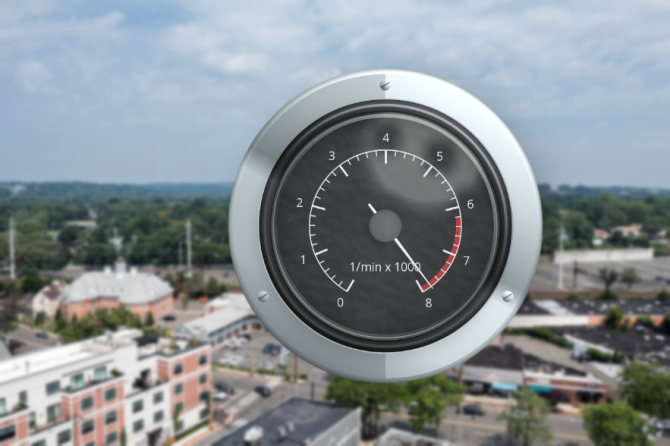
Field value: 7800; rpm
